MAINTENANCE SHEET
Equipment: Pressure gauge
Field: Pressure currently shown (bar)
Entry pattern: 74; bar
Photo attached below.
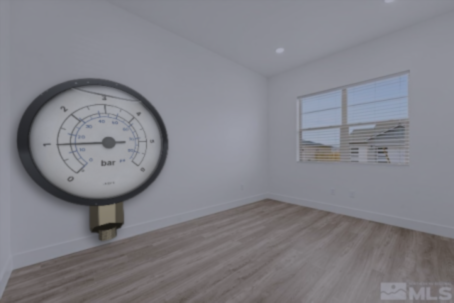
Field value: 1; bar
